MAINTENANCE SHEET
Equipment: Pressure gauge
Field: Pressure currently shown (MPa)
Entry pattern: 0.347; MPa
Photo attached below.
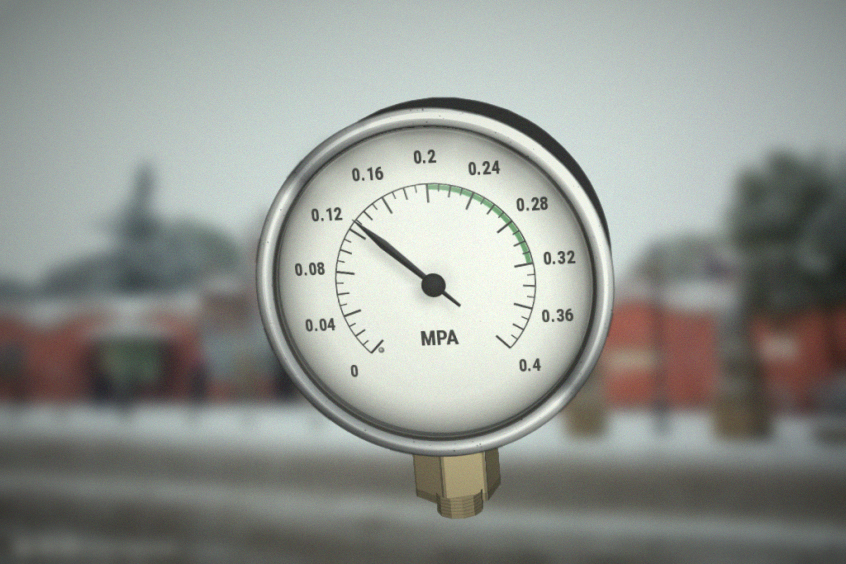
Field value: 0.13; MPa
